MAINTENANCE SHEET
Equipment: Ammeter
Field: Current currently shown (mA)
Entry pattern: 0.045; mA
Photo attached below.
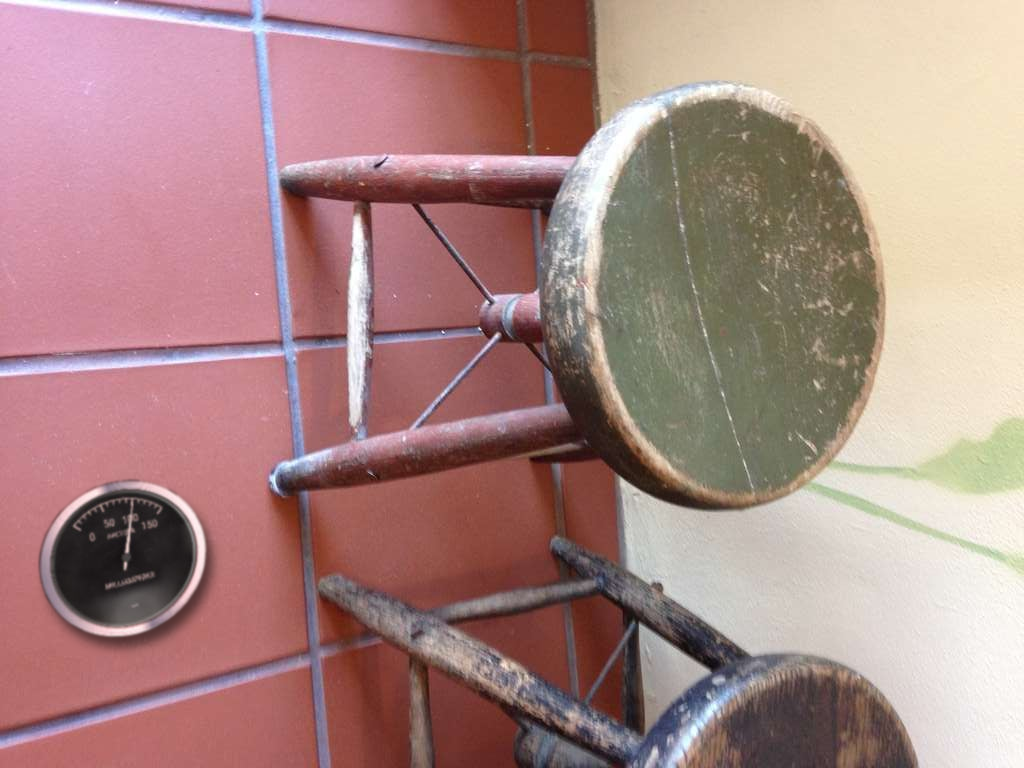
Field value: 100; mA
